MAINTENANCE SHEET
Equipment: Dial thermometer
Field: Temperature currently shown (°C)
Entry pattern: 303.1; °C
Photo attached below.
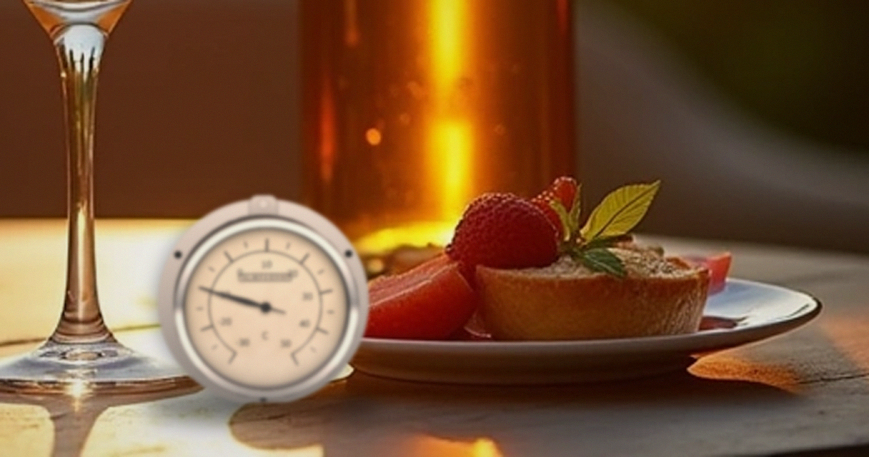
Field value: -10; °C
